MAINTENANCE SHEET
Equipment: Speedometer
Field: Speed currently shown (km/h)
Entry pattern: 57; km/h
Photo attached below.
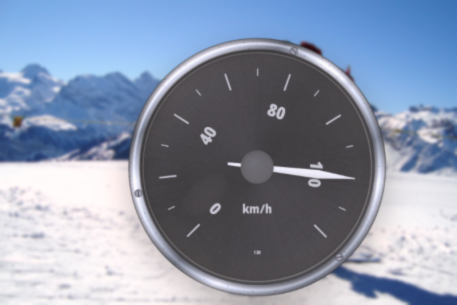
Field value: 120; km/h
